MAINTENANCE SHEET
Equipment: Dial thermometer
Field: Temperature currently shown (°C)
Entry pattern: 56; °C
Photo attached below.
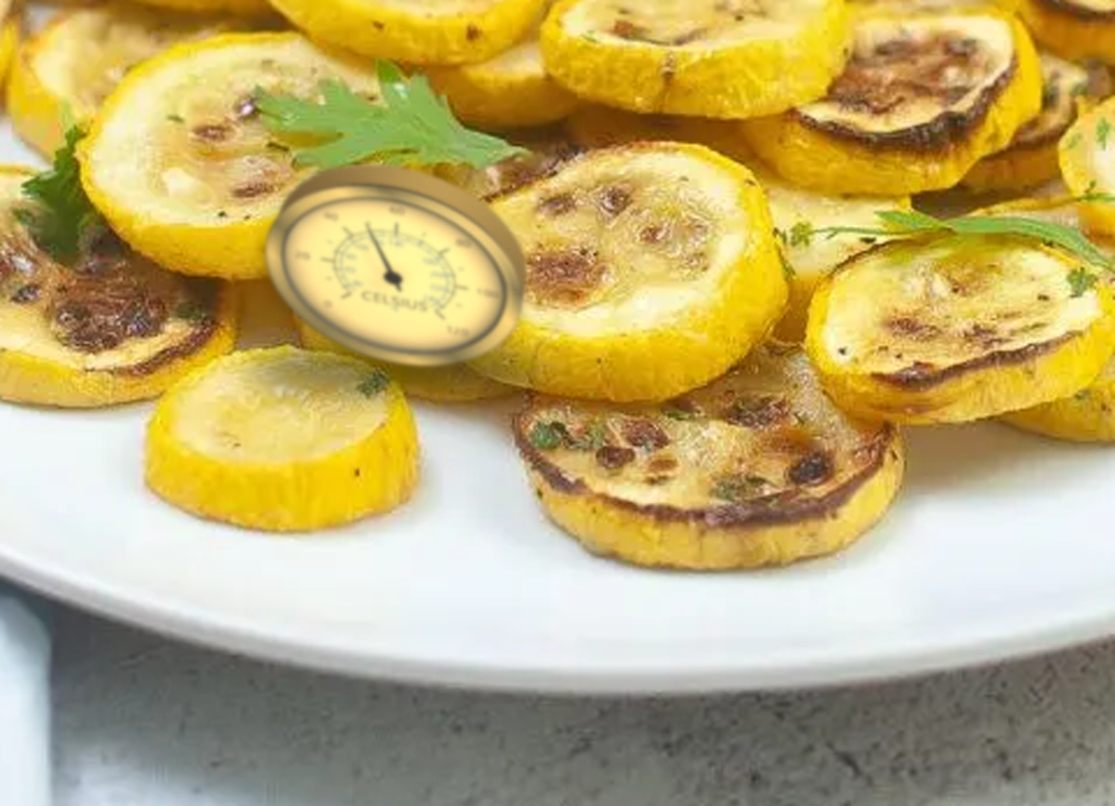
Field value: 50; °C
